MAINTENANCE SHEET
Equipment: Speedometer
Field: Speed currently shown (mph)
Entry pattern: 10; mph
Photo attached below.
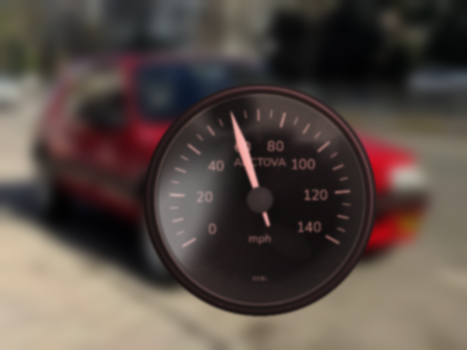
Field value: 60; mph
